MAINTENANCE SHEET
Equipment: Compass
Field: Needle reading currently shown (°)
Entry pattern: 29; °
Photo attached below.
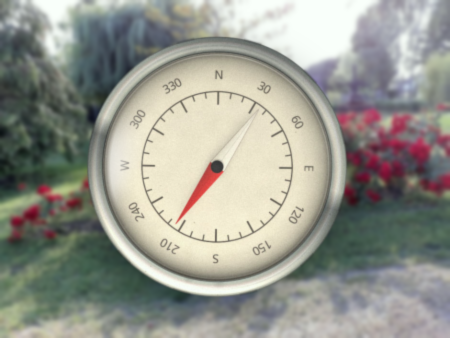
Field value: 215; °
